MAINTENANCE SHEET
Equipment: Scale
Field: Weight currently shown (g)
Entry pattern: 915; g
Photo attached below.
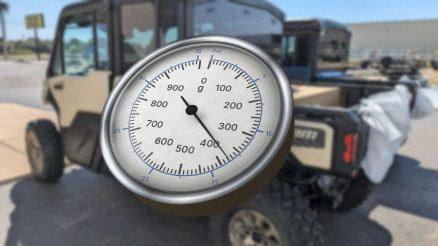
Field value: 380; g
